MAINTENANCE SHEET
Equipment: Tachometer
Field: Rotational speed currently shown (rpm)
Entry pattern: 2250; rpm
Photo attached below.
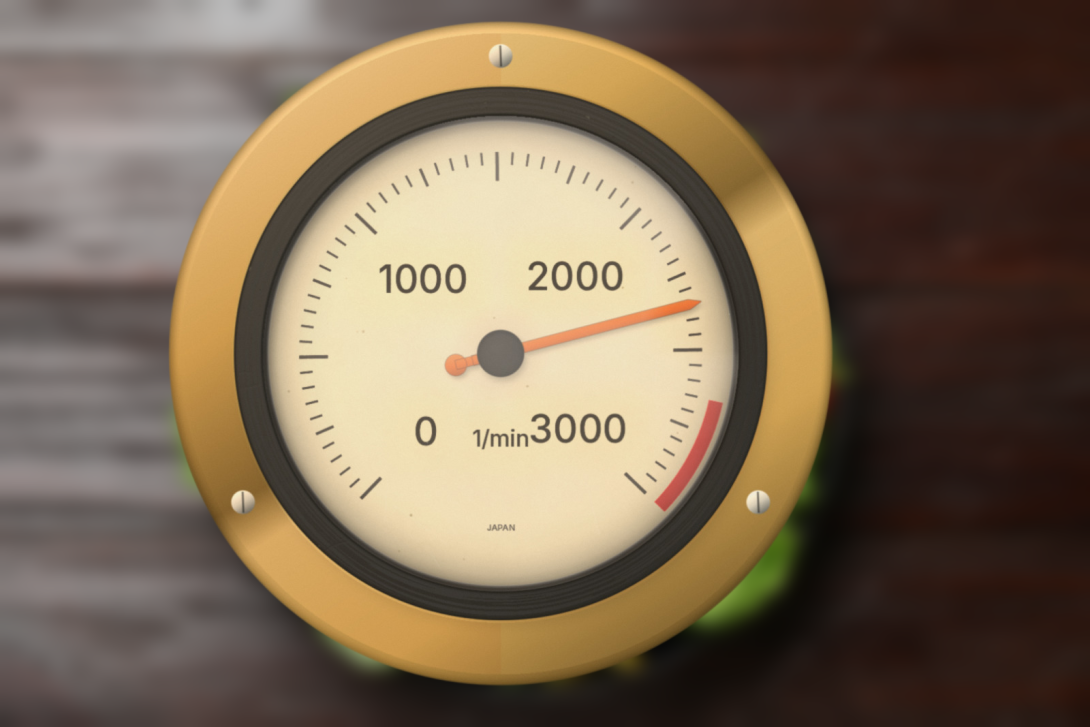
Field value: 2350; rpm
